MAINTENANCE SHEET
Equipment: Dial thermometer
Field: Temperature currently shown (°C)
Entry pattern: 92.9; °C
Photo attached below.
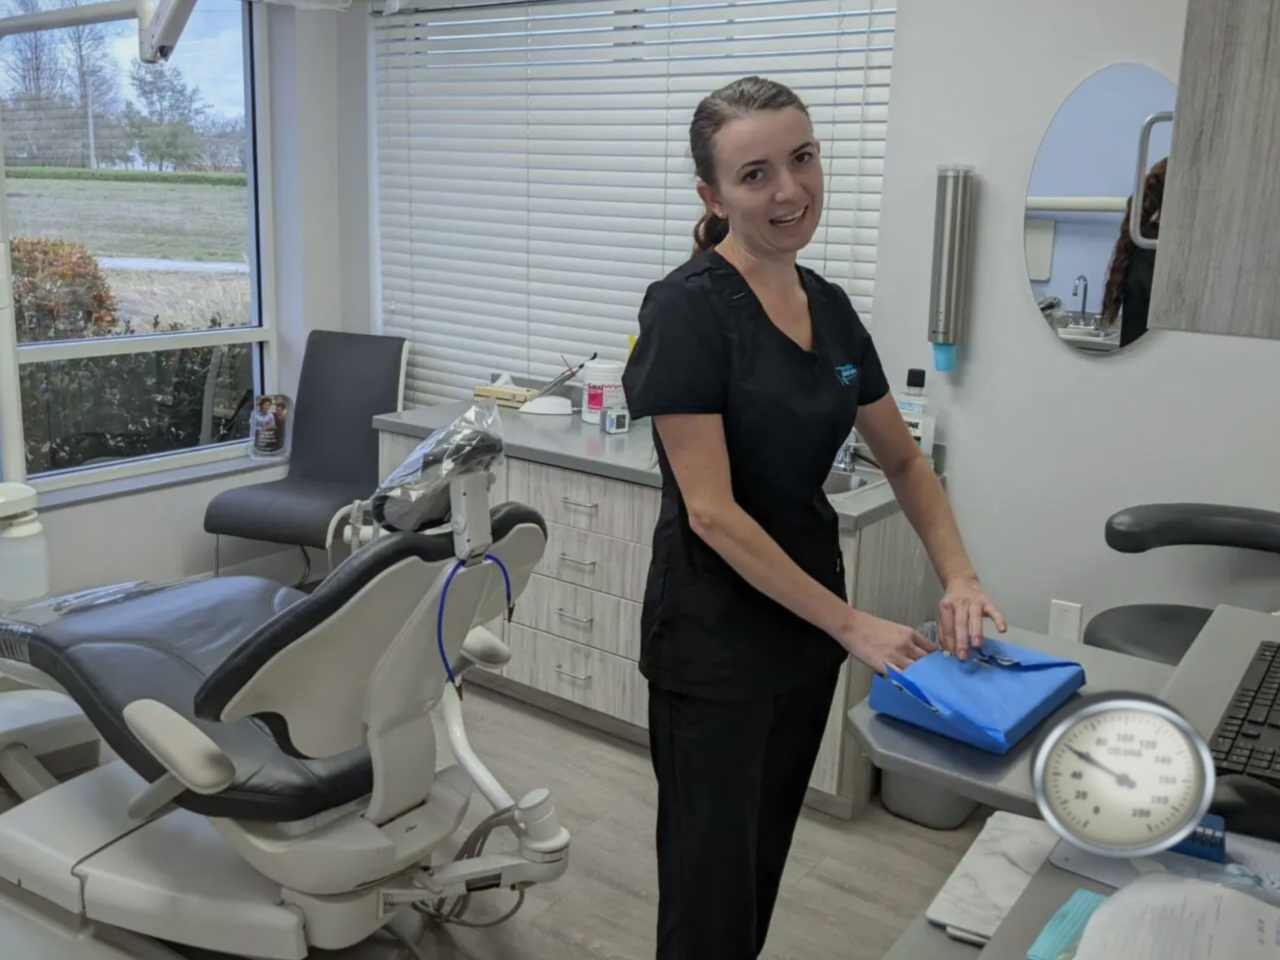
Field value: 60; °C
